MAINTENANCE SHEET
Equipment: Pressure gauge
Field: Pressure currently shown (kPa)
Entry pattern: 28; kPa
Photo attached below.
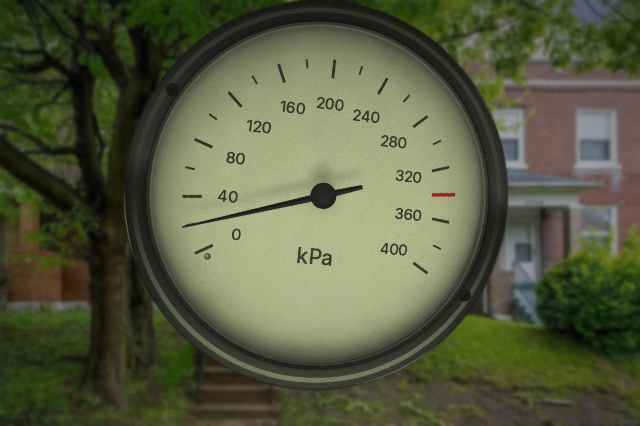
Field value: 20; kPa
